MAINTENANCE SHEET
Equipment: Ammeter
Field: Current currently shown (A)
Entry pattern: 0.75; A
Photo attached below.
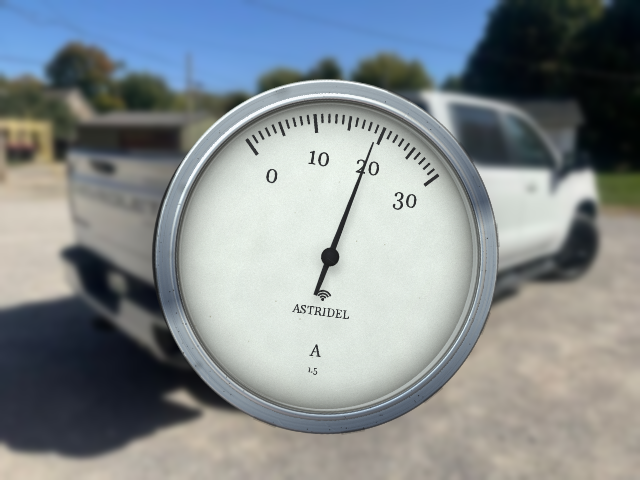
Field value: 19; A
